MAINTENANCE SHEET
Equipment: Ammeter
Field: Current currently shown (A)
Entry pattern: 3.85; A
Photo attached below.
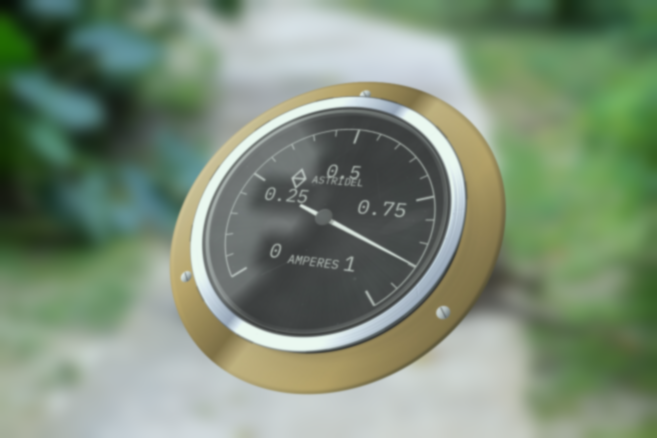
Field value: 0.9; A
